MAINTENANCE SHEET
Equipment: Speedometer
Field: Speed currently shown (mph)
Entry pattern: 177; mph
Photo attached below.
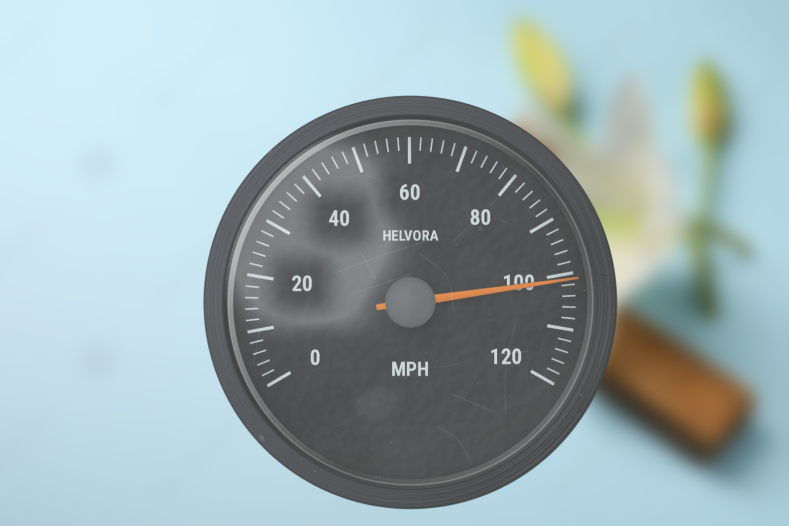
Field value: 101; mph
